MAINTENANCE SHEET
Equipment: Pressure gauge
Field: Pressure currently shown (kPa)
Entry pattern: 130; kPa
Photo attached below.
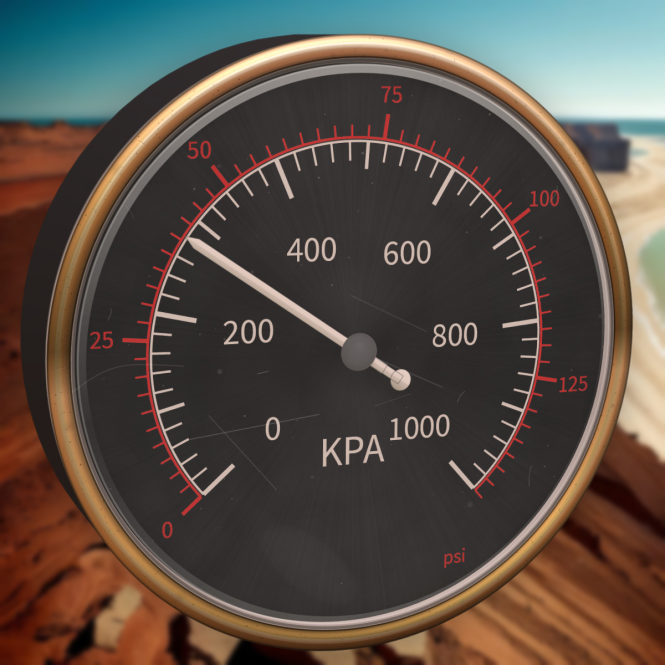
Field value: 280; kPa
